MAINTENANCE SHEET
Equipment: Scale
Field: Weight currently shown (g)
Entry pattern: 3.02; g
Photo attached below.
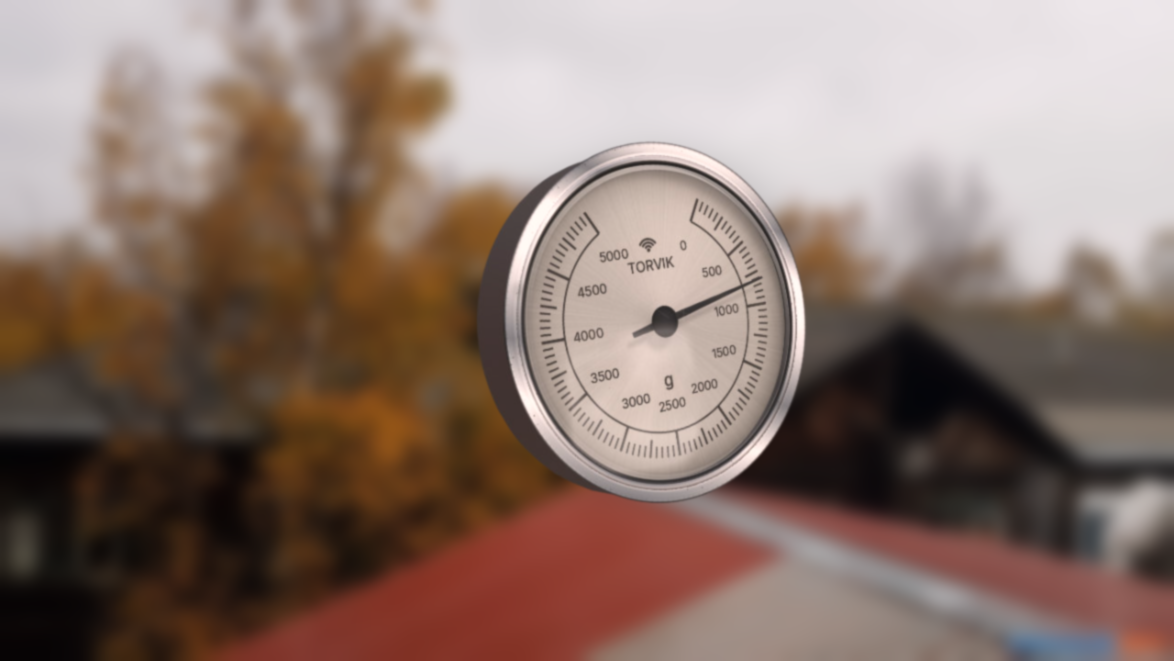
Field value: 800; g
